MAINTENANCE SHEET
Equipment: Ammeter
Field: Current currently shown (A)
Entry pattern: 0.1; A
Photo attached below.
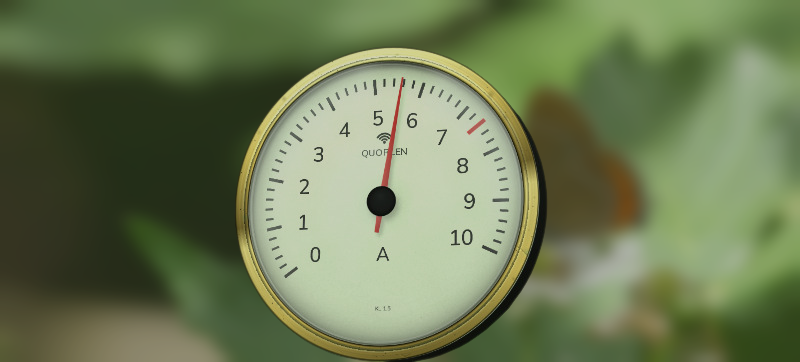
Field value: 5.6; A
